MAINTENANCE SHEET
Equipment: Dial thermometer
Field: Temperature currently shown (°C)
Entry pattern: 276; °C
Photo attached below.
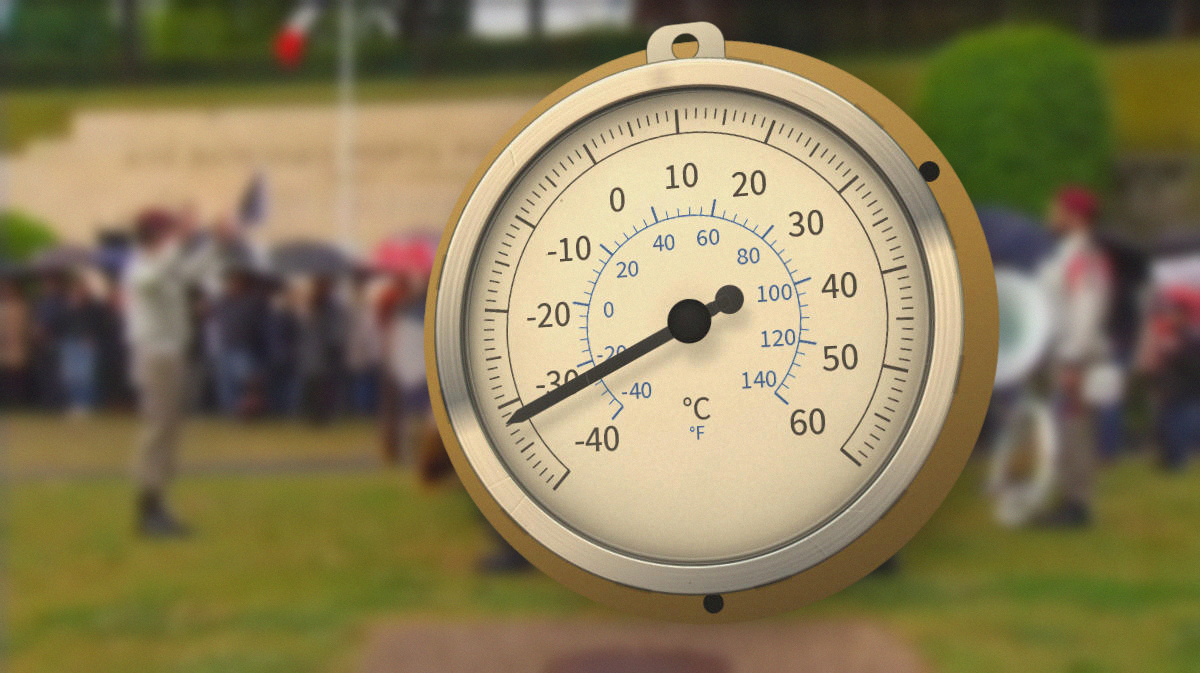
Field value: -32; °C
